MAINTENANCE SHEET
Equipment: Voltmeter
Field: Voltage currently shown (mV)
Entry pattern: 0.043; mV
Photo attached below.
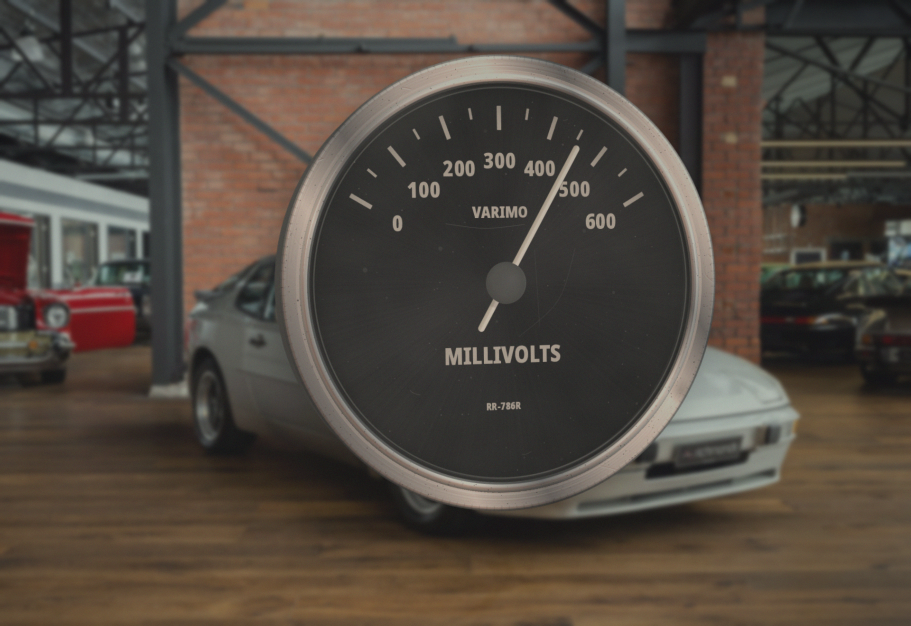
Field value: 450; mV
